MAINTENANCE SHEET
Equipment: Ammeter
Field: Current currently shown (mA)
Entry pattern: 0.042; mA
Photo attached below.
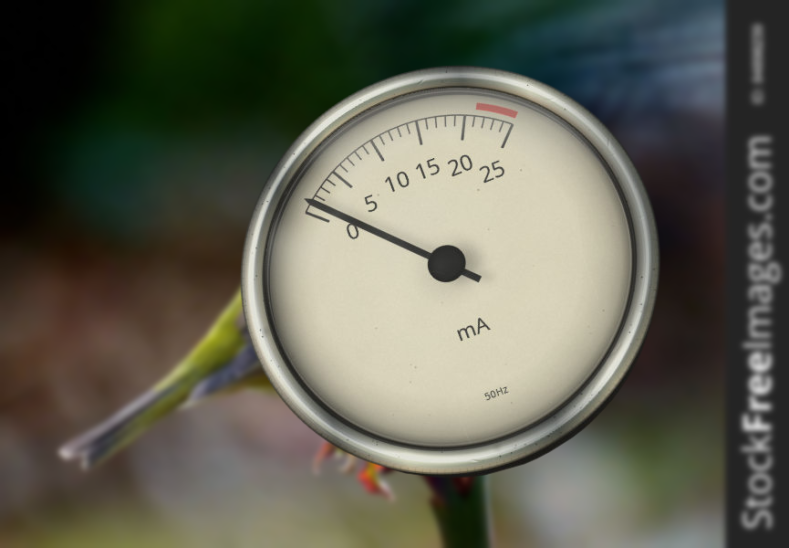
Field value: 1; mA
